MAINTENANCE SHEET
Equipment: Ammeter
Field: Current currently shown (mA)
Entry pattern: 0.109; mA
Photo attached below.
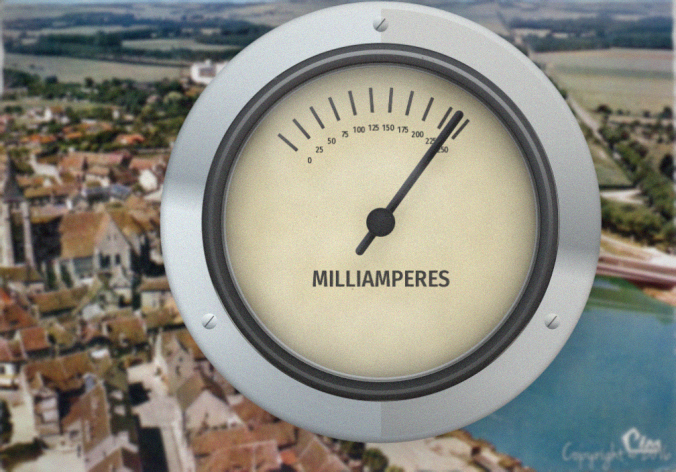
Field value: 237.5; mA
